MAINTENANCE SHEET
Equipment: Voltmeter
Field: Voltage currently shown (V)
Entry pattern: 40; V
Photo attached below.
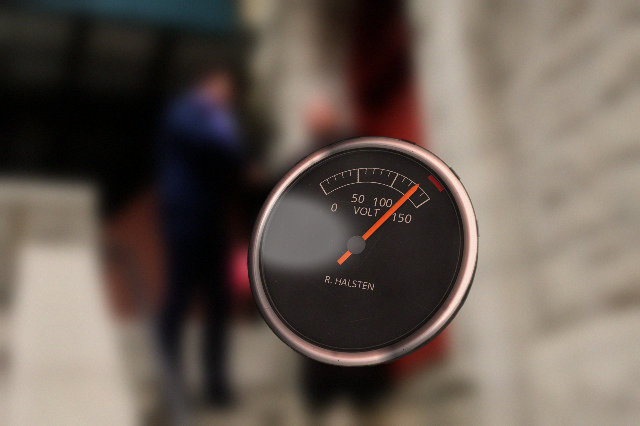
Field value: 130; V
